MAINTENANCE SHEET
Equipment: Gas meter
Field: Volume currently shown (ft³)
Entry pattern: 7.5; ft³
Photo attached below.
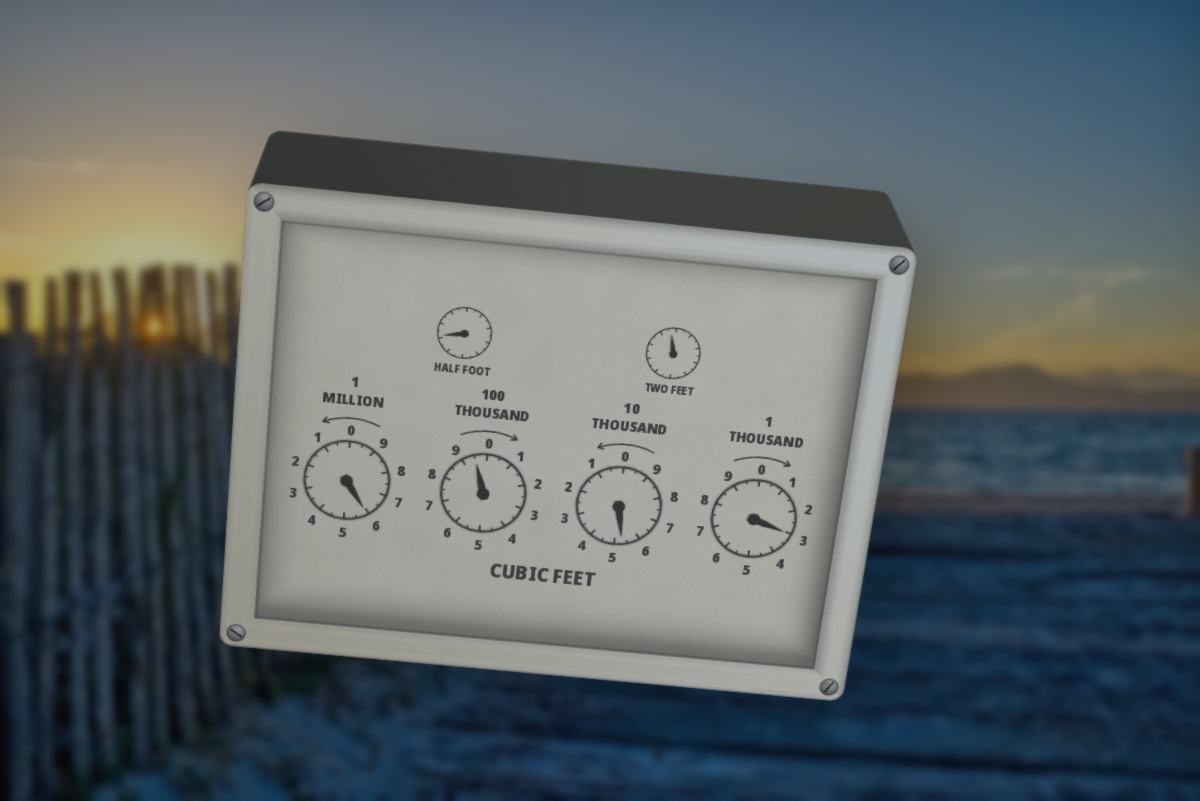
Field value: 595300; ft³
